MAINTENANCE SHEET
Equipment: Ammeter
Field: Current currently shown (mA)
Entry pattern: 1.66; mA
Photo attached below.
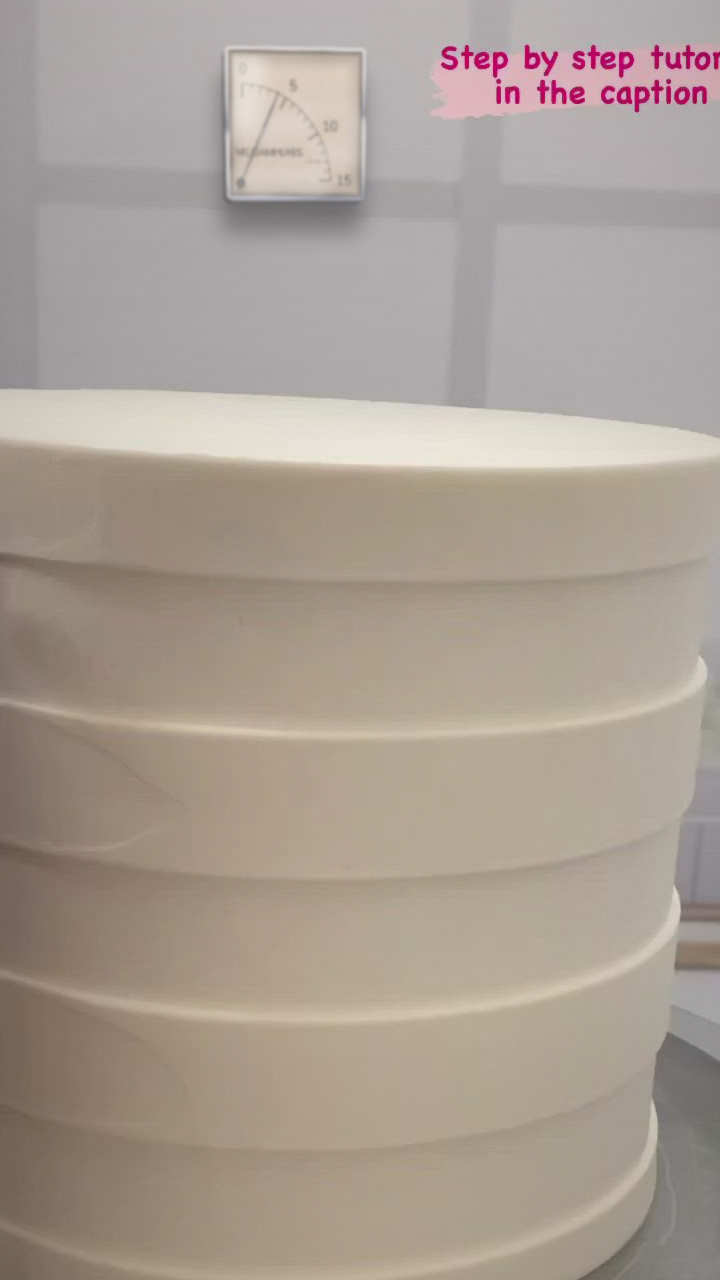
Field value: 4; mA
